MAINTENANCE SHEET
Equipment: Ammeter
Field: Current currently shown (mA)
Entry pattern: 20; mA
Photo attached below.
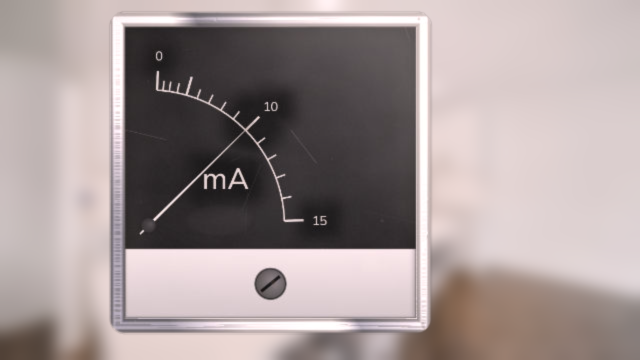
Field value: 10; mA
